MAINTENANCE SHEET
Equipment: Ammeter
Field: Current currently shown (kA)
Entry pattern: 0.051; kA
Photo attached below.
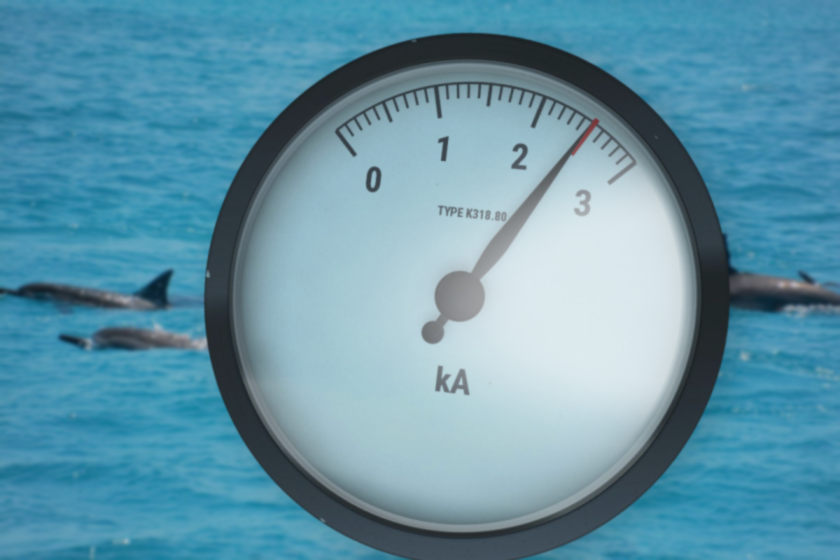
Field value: 2.5; kA
